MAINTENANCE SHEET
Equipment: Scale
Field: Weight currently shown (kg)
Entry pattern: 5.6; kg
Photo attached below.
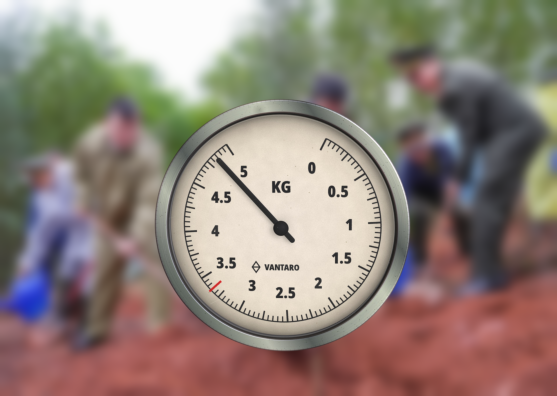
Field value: 4.85; kg
